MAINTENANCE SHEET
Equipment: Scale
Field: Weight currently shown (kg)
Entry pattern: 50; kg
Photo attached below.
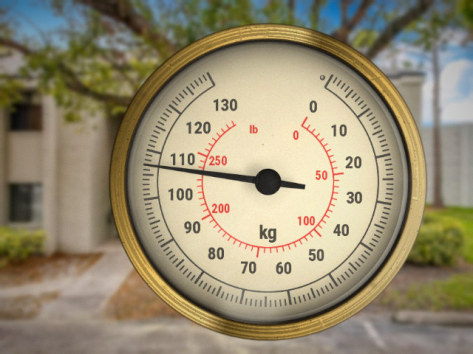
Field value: 107; kg
